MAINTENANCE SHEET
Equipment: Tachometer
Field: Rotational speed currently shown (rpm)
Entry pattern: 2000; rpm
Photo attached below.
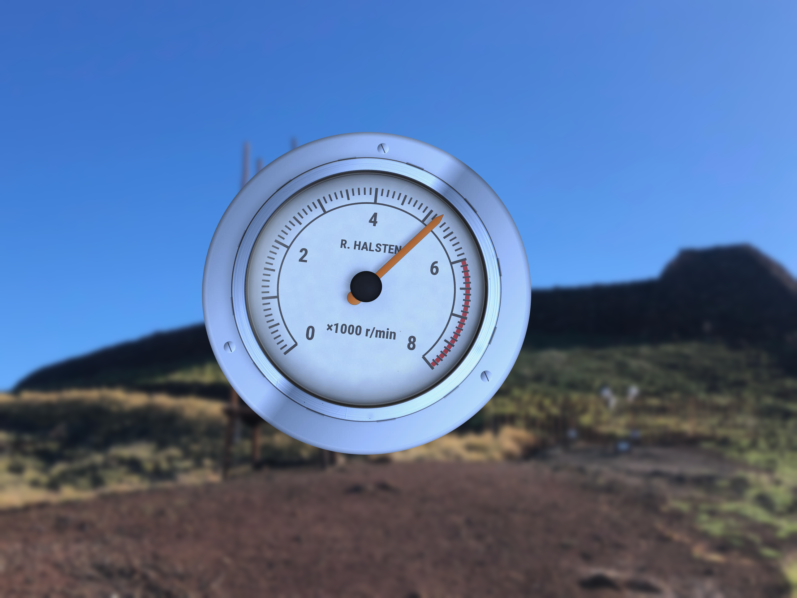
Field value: 5200; rpm
